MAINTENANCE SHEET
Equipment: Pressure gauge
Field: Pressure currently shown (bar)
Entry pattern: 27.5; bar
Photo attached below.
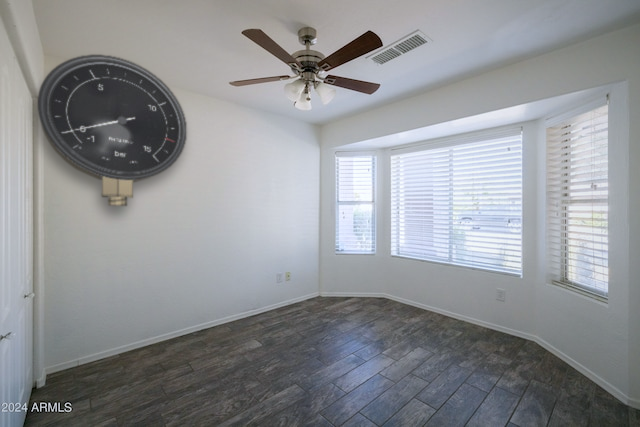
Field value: 0; bar
